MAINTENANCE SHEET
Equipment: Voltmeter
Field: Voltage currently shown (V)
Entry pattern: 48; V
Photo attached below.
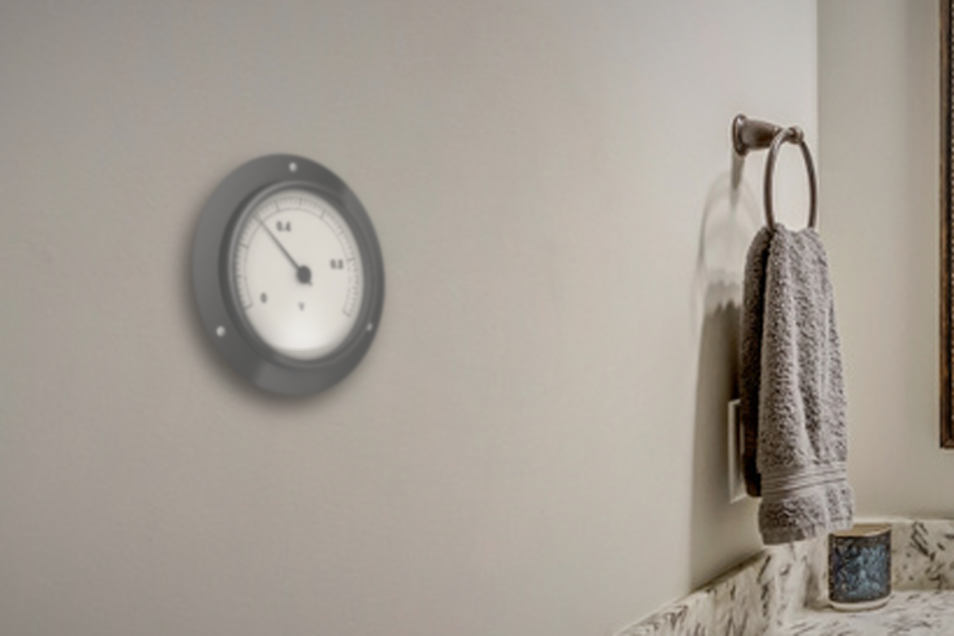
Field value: 0.3; V
